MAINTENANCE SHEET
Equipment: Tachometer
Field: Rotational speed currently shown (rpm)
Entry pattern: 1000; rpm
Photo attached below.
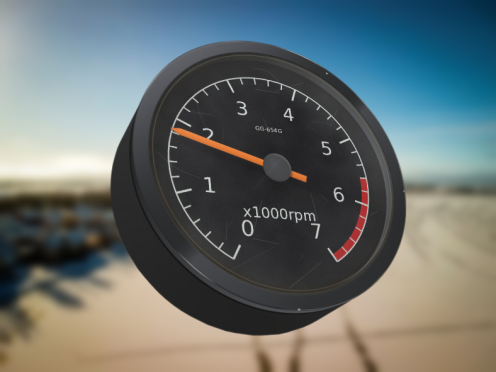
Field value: 1800; rpm
